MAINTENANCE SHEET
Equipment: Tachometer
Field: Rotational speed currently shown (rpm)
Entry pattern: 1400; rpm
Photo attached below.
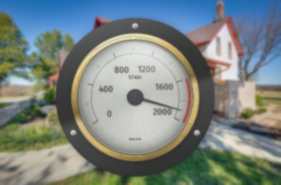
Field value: 1900; rpm
